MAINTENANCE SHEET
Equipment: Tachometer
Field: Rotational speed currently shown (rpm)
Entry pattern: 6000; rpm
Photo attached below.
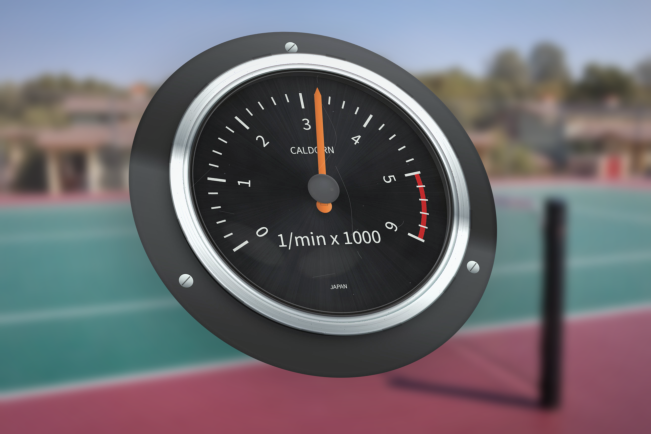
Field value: 3200; rpm
